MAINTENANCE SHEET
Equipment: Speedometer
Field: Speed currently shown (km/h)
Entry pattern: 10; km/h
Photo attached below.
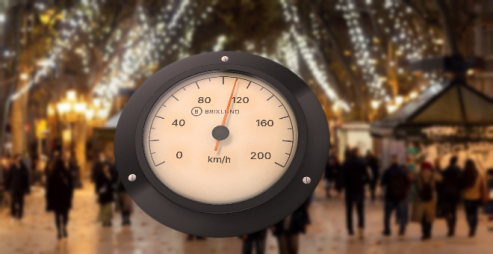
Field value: 110; km/h
